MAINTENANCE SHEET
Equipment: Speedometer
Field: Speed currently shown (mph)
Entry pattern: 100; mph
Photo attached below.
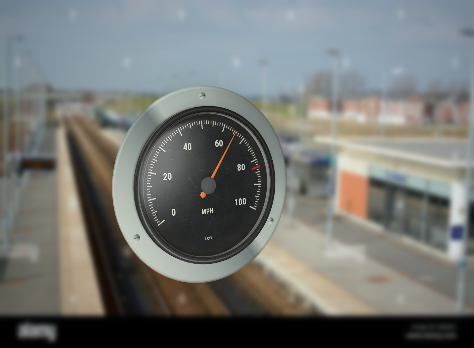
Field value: 65; mph
